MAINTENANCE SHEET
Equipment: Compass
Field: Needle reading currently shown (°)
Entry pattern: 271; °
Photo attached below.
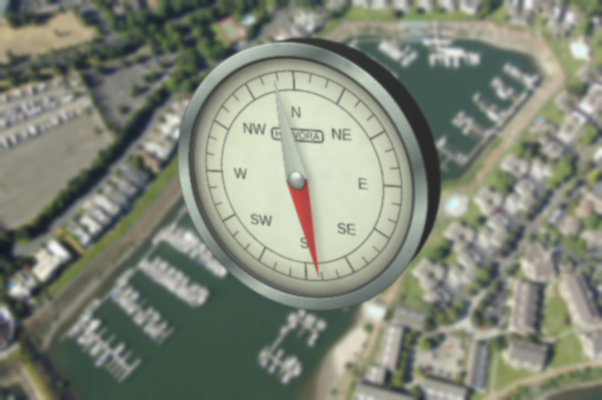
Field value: 170; °
